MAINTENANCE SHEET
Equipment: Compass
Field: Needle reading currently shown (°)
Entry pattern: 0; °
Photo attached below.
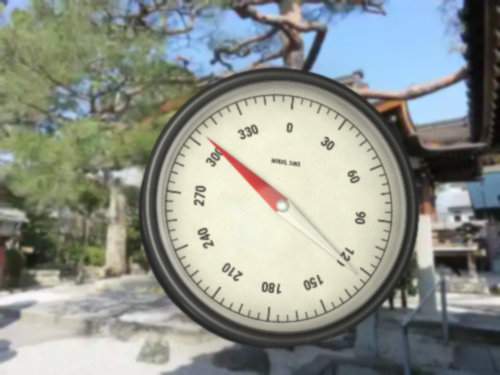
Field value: 305; °
